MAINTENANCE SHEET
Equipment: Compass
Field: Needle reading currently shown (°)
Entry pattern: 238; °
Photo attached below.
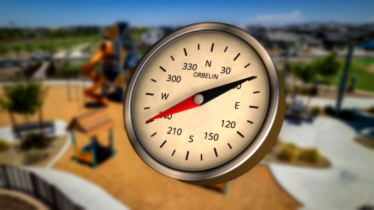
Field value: 240; °
